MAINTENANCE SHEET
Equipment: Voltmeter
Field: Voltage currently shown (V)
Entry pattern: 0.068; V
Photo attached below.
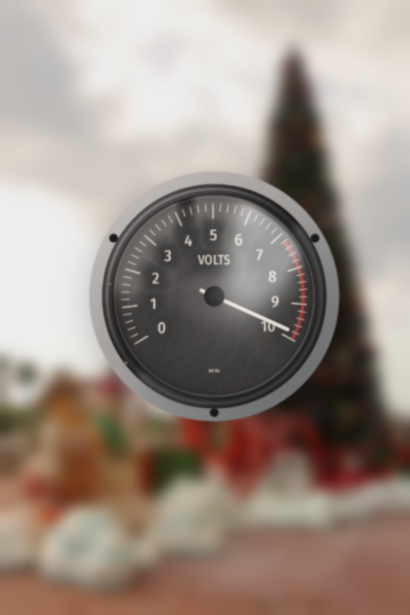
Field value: 9.8; V
